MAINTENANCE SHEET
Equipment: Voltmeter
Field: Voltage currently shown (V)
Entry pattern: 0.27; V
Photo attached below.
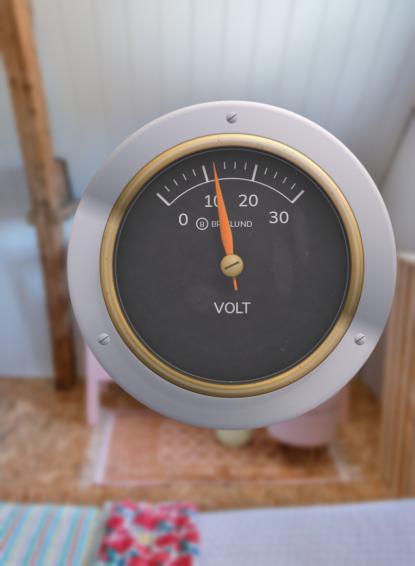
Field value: 12; V
